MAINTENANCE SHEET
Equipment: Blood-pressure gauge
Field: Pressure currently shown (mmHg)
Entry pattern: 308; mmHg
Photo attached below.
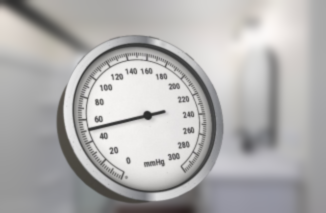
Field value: 50; mmHg
